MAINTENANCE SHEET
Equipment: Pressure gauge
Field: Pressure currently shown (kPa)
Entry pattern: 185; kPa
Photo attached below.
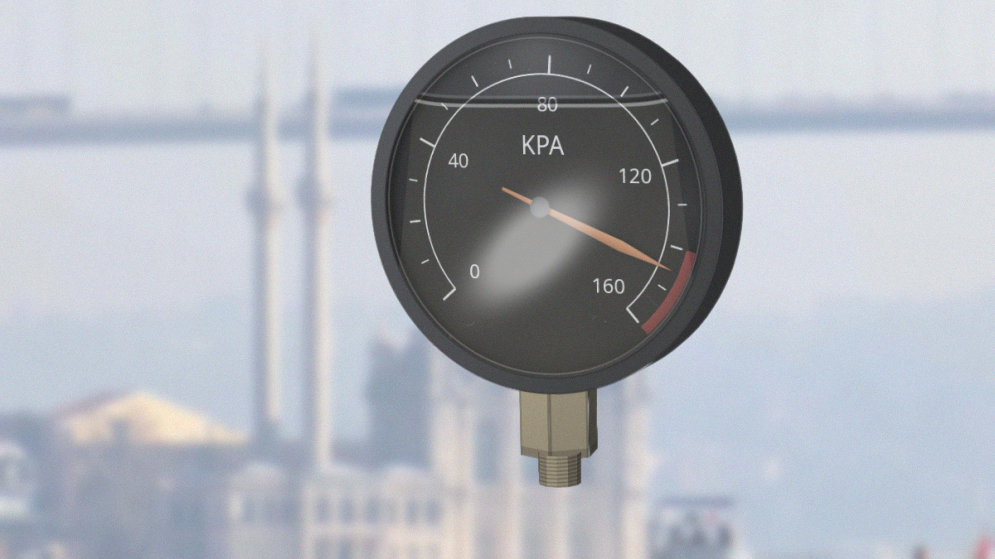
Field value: 145; kPa
